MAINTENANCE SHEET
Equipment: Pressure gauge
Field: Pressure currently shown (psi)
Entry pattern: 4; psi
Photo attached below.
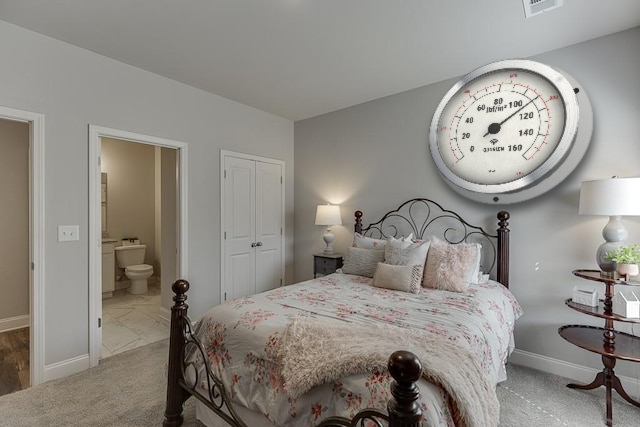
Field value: 110; psi
